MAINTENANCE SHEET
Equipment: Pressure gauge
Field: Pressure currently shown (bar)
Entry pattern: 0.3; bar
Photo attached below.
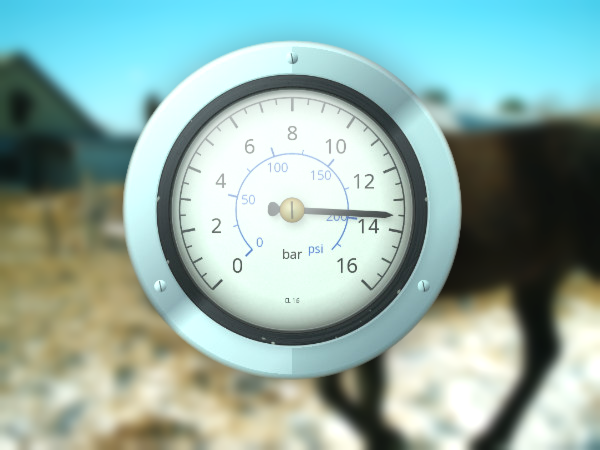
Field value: 13.5; bar
